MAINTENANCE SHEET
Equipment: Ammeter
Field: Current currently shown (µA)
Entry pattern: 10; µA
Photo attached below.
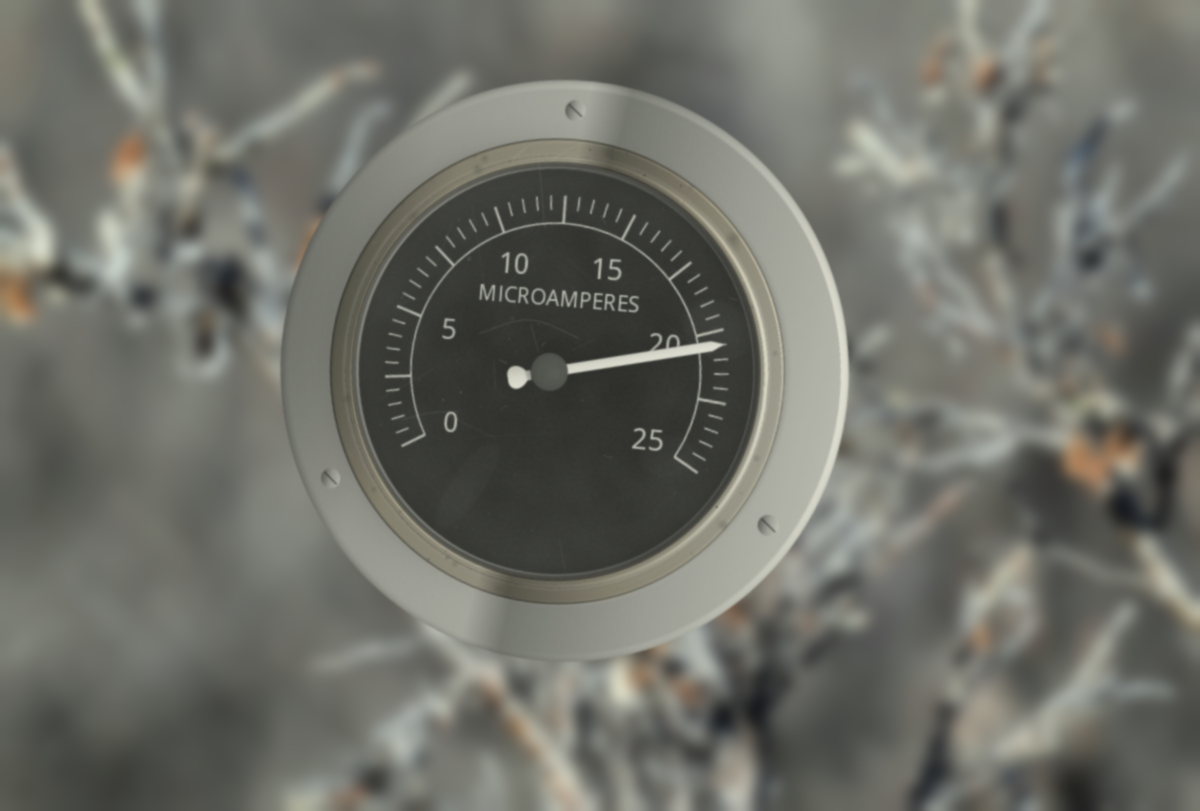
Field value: 20.5; µA
